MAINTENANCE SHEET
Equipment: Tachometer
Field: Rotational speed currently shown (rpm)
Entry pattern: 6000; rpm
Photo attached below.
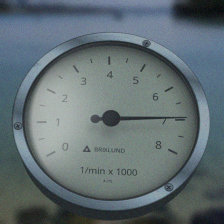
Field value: 7000; rpm
